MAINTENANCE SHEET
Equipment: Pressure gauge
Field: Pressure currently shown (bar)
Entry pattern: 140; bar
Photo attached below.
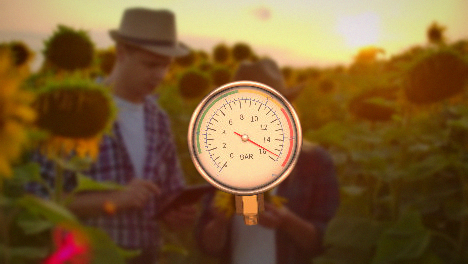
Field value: 15.5; bar
